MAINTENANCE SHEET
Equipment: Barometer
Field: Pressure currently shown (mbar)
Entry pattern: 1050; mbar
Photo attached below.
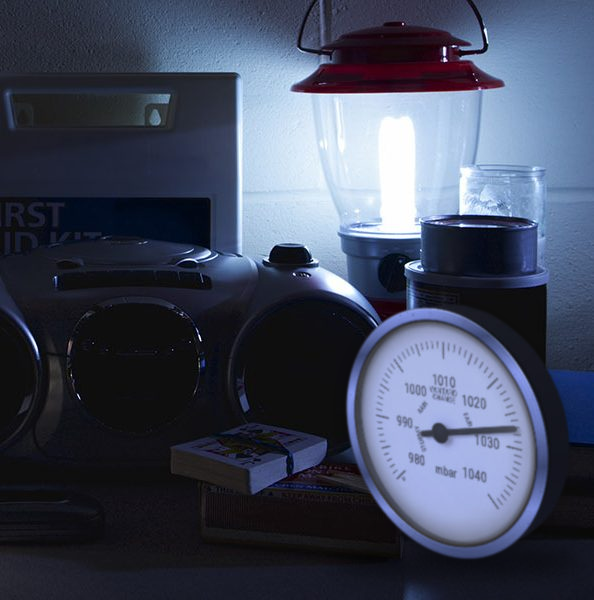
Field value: 1027; mbar
